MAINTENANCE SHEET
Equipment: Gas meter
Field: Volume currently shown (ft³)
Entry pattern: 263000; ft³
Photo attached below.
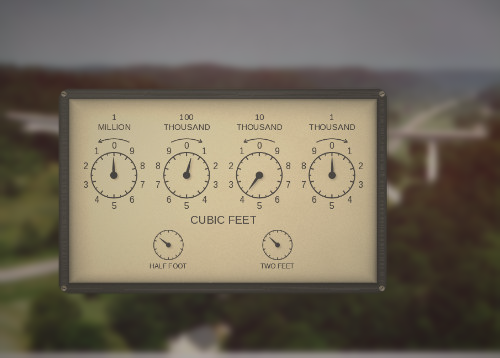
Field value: 4000; ft³
